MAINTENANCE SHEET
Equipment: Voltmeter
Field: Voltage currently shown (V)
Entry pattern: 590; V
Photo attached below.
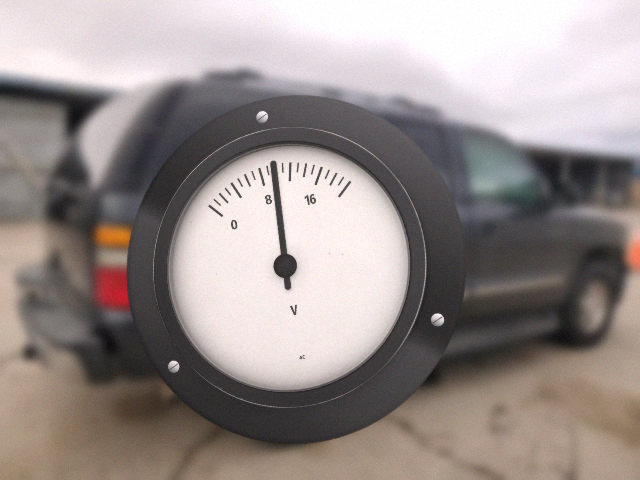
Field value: 10; V
